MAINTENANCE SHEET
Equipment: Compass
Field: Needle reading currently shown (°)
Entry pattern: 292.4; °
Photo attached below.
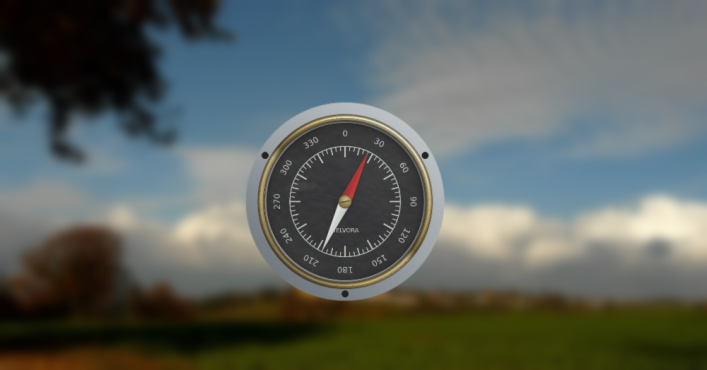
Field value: 25; °
